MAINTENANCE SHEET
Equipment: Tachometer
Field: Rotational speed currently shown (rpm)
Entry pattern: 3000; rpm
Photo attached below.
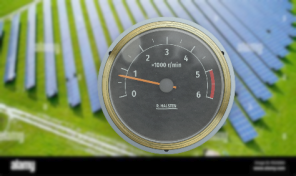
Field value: 750; rpm
